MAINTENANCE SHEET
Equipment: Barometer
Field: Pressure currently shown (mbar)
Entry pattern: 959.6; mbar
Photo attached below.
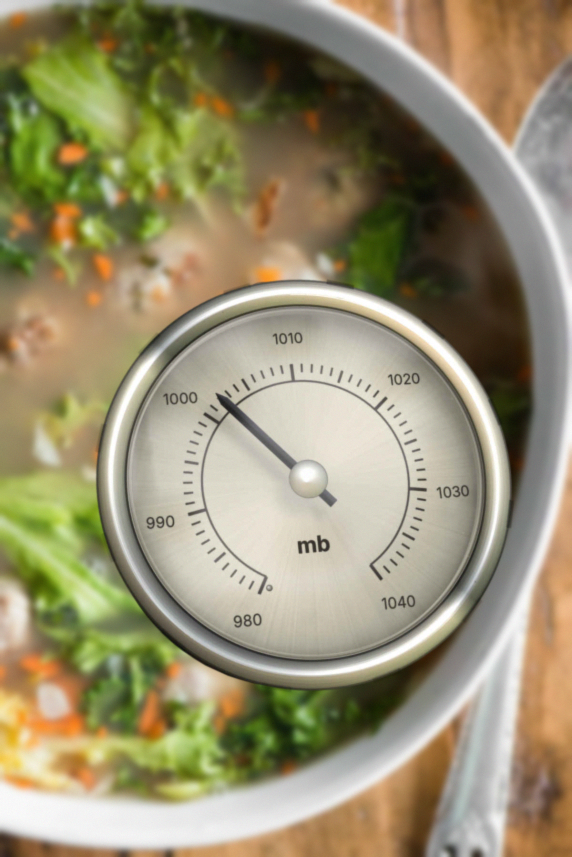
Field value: 1002; mbar
